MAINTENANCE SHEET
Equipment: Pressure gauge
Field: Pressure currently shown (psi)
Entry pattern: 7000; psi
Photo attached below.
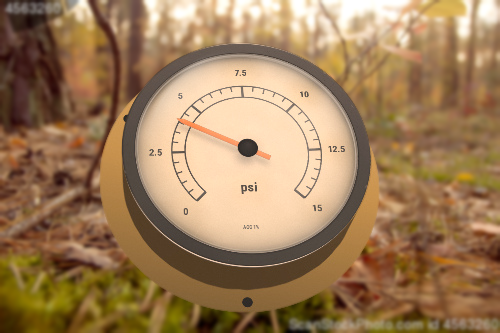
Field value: 4; psi
